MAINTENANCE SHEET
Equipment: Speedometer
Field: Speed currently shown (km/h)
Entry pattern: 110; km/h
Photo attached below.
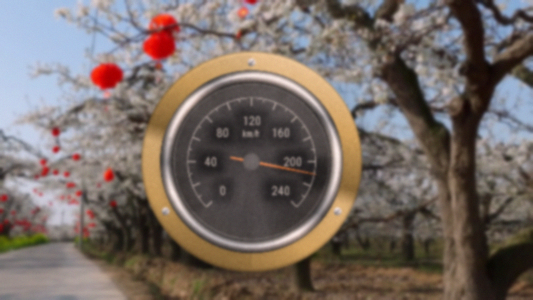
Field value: 210; km/h
